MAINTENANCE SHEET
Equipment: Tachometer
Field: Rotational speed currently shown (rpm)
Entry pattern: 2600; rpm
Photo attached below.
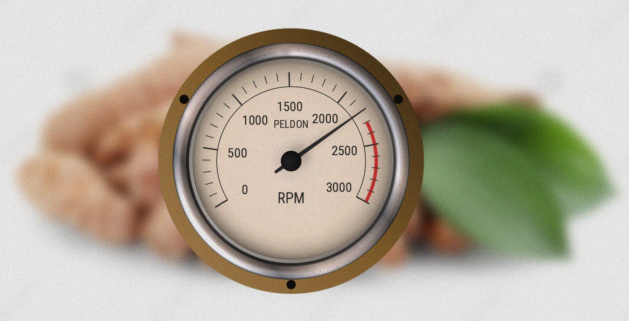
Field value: 2200; rpm
